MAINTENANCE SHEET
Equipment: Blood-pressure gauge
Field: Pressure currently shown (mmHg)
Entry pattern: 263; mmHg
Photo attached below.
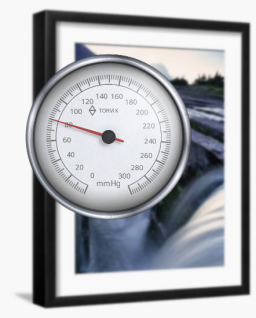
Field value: 80; mmHg
